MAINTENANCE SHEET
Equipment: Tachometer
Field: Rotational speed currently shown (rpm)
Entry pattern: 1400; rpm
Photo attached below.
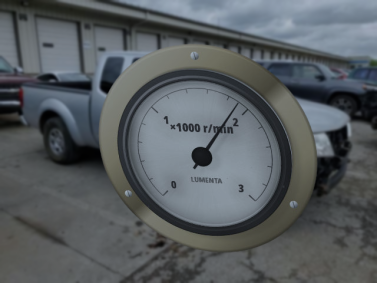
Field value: 1900; rpm
